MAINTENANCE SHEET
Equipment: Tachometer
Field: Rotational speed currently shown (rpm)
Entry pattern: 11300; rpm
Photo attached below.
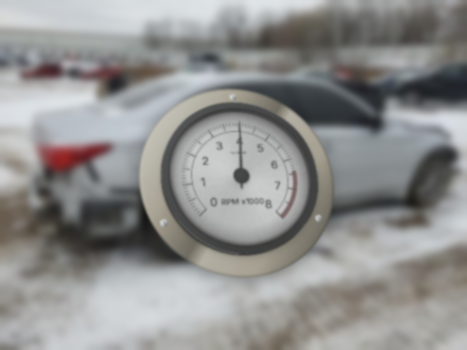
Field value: 4000; rpm
